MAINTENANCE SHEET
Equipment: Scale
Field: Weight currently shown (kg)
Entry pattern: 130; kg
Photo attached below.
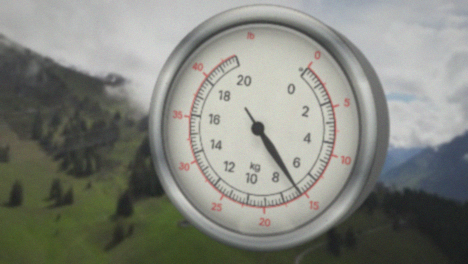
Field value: 7; kg
